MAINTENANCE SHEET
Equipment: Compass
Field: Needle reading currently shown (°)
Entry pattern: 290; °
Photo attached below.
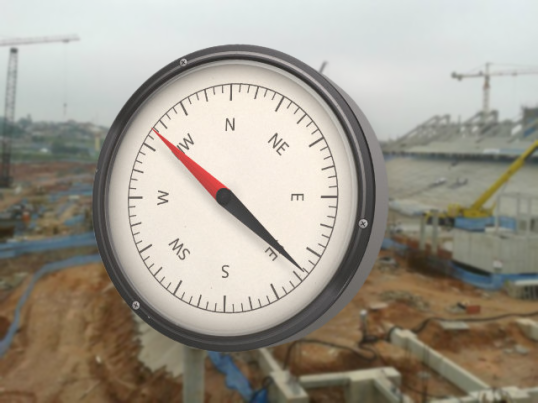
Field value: 310; °
